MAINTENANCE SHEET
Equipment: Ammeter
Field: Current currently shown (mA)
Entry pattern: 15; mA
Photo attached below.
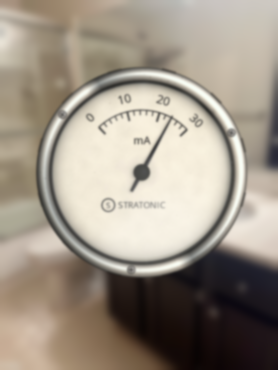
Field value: 24; mA
